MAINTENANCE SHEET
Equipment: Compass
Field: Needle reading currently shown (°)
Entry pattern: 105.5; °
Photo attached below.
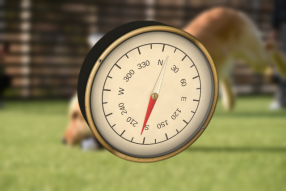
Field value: 187.5; °
